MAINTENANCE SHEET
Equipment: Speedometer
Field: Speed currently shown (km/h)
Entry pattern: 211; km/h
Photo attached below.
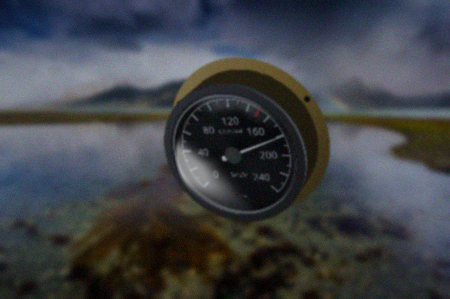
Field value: 180; km/h
